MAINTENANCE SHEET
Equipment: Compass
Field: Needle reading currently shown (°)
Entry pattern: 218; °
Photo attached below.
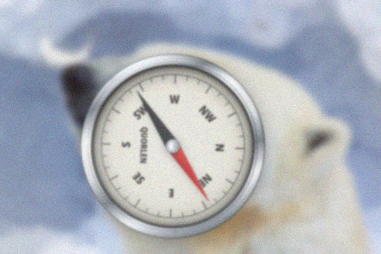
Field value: 55; °
